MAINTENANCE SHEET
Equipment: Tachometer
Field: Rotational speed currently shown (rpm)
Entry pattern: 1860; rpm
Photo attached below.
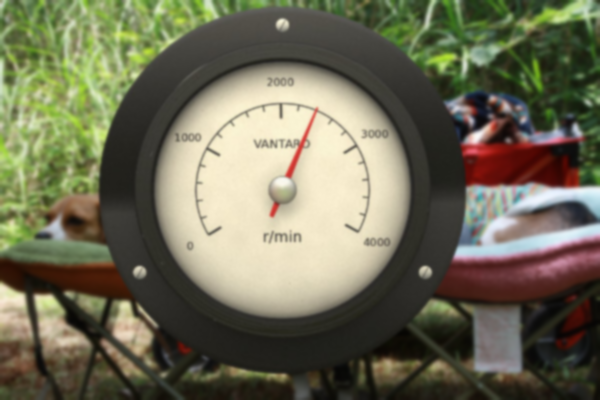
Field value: 2400; rpm
